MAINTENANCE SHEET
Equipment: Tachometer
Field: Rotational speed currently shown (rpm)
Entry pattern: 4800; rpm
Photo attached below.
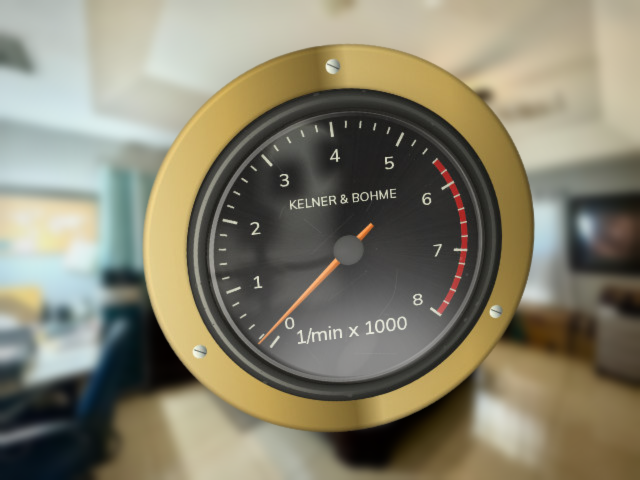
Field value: 200; rpm
